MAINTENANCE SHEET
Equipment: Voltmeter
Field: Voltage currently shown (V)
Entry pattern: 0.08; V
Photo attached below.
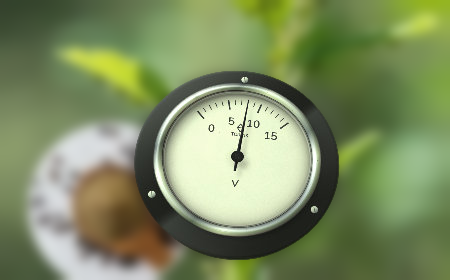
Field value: 8; V
